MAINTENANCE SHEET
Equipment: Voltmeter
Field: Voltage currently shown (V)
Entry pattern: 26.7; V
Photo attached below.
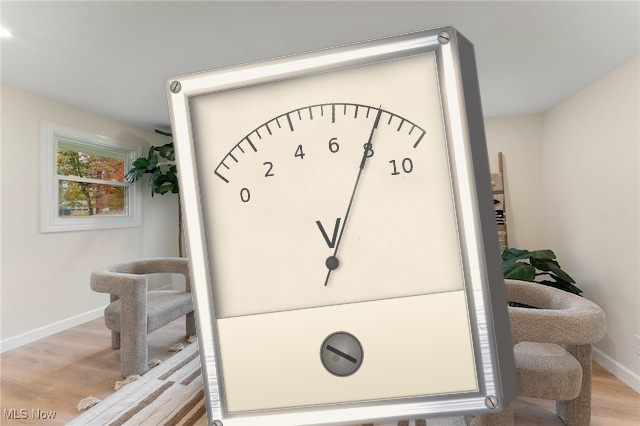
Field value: 8; V
